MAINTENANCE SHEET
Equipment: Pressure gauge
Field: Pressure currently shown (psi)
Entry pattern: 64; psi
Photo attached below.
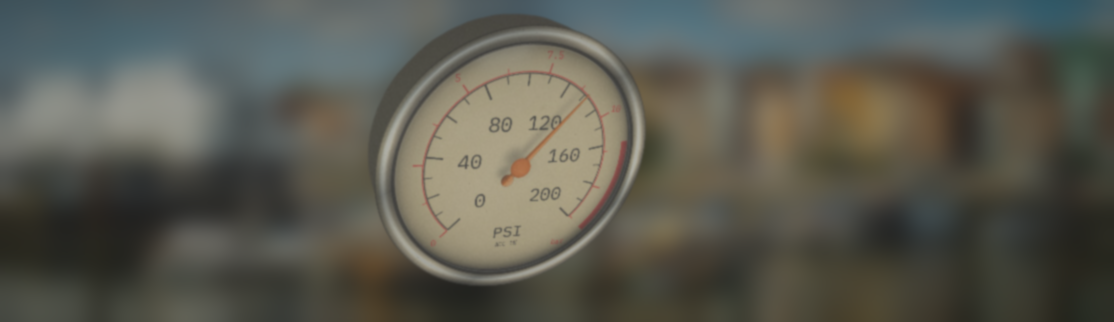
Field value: 130; psi
